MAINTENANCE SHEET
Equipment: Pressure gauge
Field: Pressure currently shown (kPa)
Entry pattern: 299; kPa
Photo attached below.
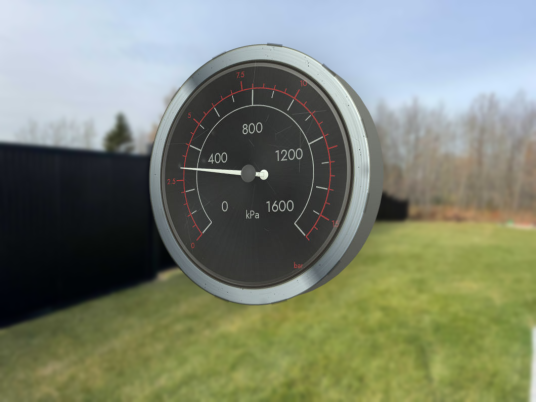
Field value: 300; kPa
